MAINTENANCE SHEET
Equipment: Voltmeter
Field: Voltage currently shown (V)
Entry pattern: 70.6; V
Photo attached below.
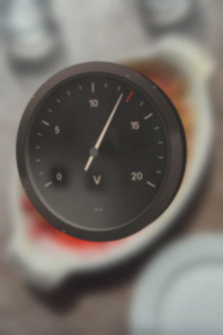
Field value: 12.5; V
